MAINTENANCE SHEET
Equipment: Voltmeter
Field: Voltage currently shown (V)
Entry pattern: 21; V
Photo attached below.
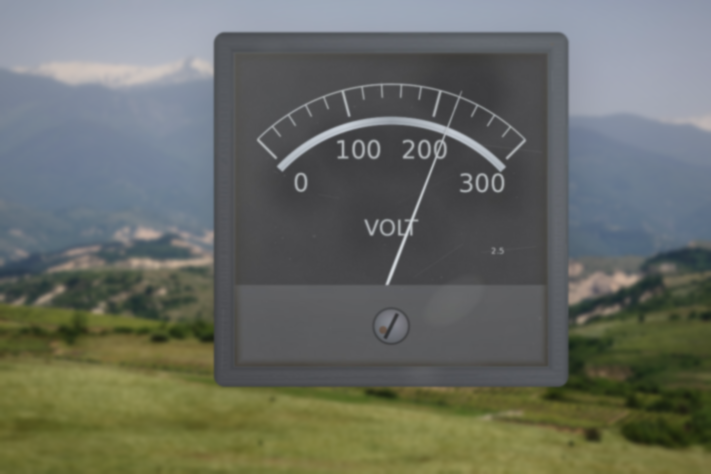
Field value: 220; V
